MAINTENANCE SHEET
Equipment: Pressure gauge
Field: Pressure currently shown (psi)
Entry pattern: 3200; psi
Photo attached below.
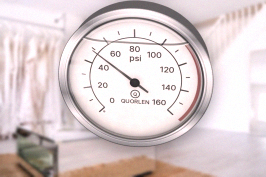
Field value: 50; psi
